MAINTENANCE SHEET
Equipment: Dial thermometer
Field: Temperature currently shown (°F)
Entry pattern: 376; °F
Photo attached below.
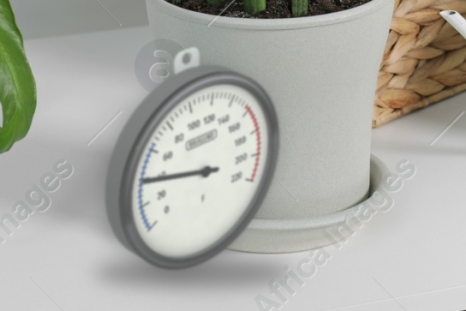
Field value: 40; °F
